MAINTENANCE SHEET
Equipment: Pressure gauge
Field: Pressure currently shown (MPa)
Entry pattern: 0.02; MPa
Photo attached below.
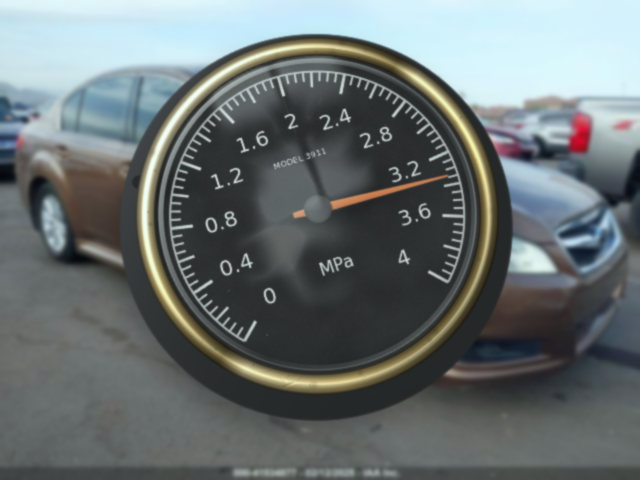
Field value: 3.35; MPa
